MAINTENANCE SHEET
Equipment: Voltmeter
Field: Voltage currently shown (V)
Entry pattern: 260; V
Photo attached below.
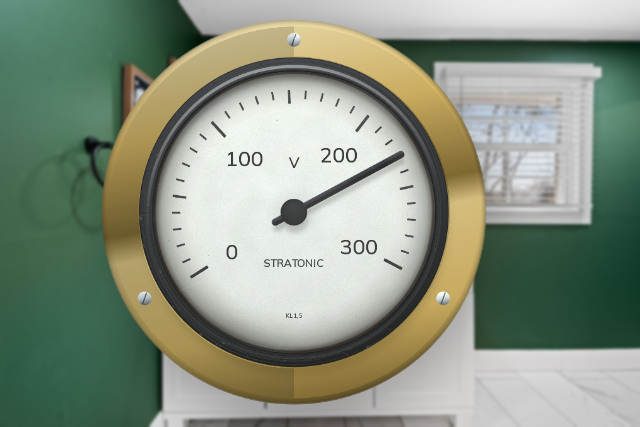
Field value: 230; V
